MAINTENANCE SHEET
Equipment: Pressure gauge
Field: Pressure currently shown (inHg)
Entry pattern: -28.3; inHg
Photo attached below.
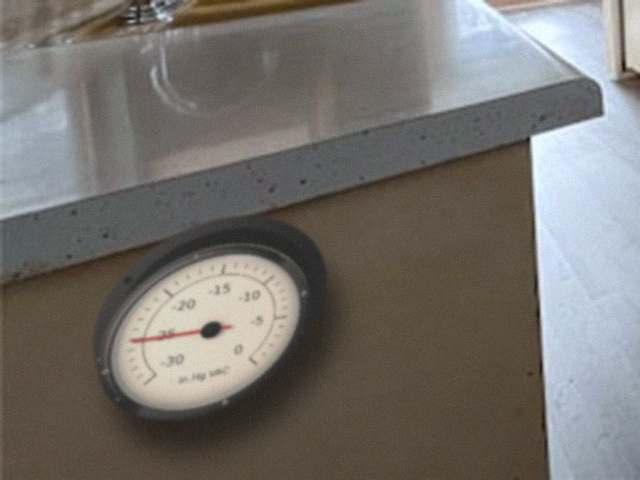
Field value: -25; inHg
